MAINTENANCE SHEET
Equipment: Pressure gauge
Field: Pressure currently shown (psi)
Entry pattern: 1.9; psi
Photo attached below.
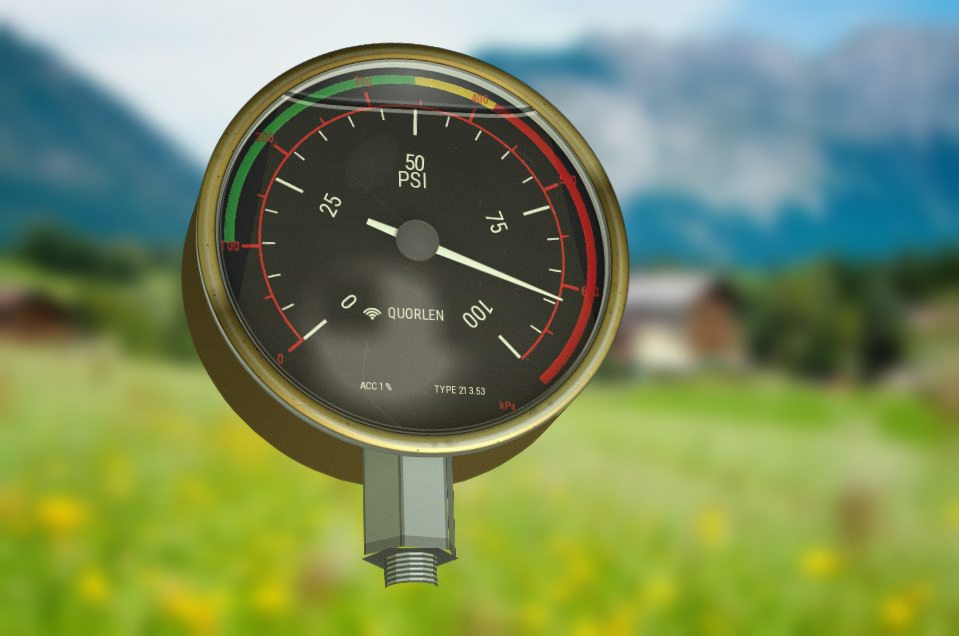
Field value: 90; psi
